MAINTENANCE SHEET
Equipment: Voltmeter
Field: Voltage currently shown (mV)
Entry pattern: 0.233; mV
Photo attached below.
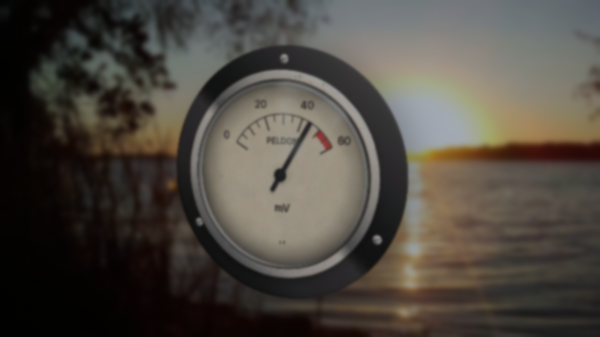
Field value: 45; mV
